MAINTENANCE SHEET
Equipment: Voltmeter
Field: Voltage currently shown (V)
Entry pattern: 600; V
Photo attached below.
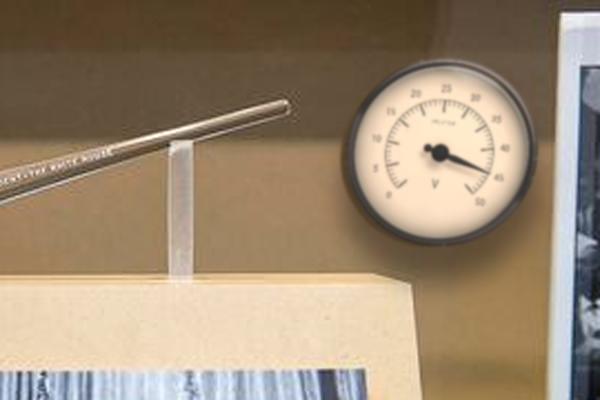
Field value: 45; V
